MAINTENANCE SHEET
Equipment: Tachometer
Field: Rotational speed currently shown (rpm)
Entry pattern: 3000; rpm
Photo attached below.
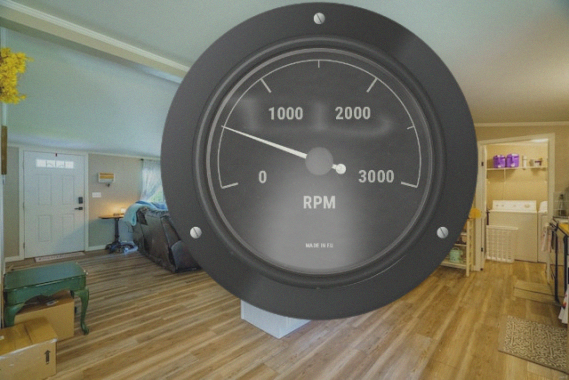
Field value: 500; rpm
